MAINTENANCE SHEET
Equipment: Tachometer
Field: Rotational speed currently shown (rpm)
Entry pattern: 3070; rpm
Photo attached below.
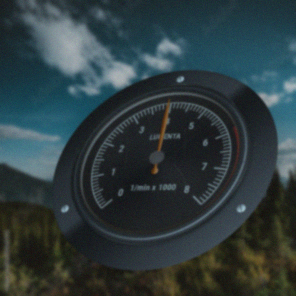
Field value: 4000; rpm
